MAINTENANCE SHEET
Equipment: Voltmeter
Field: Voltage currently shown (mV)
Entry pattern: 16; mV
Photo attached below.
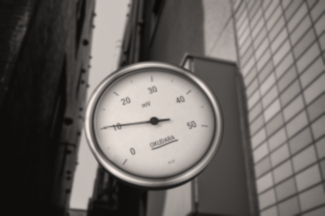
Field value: 10; mV
